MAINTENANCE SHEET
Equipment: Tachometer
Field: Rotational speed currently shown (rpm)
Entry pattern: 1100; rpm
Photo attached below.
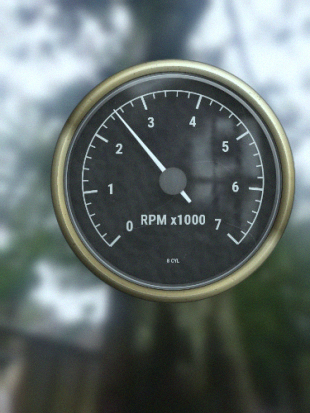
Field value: 2500; rpm
